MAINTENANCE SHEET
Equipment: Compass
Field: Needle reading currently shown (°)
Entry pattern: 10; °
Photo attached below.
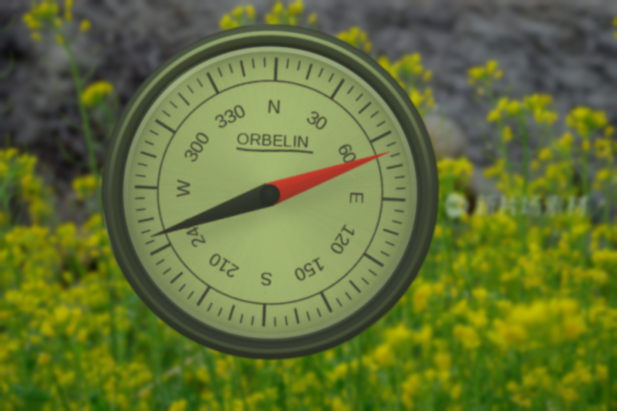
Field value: 67.5; °
